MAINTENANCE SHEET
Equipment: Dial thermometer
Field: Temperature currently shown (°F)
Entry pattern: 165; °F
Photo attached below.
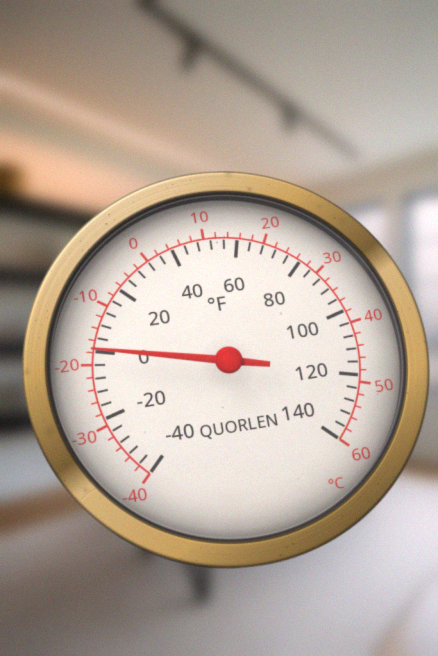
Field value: 0; °F
